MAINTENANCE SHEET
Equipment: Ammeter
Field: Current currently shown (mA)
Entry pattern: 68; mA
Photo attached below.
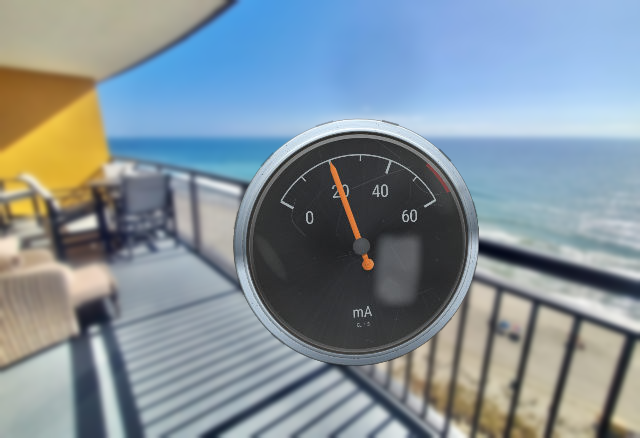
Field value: 20; mA
